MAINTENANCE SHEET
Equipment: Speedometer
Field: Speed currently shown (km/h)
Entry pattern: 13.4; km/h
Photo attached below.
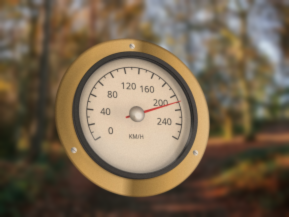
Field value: 210; km/h
